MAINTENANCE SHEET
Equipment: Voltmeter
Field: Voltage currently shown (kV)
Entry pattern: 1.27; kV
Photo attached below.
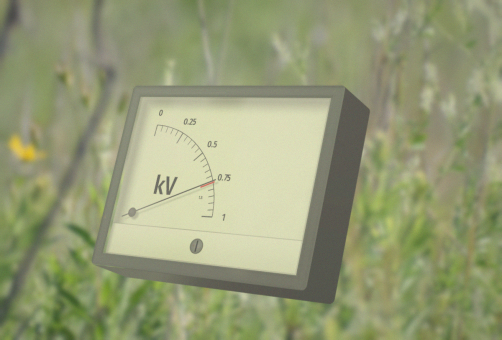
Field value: 0.75; kV
